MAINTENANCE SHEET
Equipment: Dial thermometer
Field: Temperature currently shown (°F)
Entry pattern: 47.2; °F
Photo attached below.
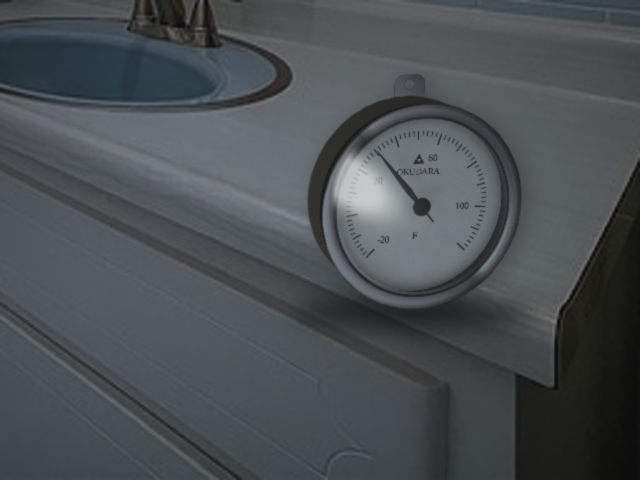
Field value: 30; °F
